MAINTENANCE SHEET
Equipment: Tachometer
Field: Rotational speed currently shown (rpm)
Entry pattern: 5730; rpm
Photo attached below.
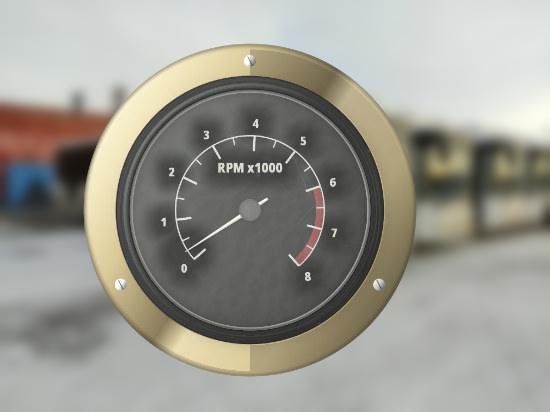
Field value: 250; rpm
